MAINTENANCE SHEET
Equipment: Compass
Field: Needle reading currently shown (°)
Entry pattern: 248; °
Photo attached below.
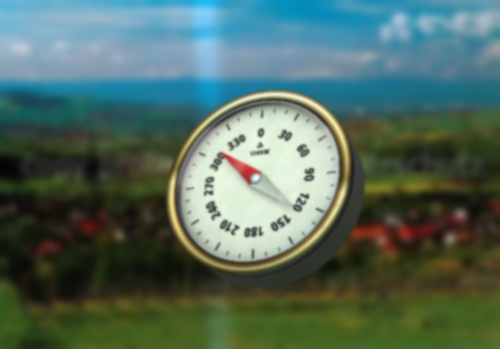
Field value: 310; °
